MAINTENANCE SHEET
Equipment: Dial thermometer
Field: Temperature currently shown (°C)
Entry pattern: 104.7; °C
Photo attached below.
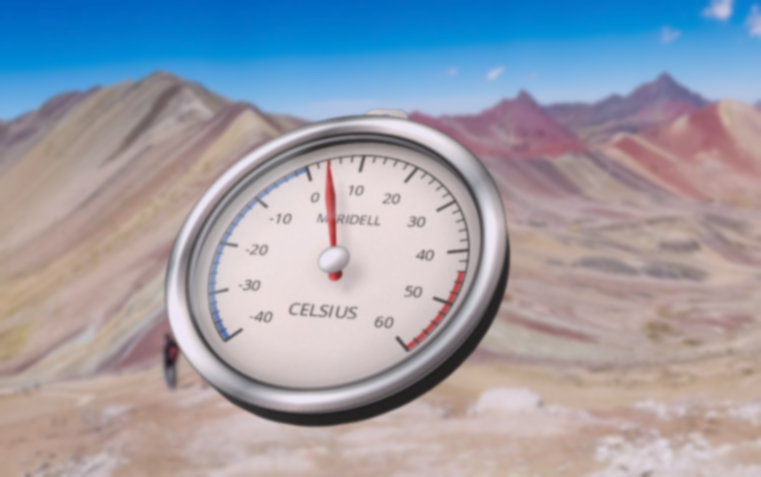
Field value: 4; °C
